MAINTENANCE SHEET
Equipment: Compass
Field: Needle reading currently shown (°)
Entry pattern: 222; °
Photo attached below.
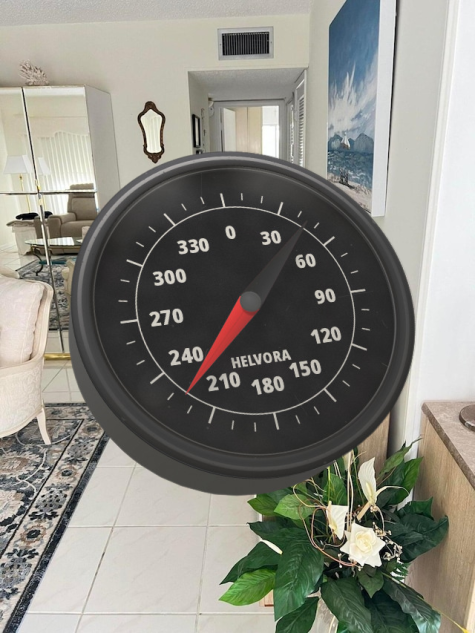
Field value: 225; °
